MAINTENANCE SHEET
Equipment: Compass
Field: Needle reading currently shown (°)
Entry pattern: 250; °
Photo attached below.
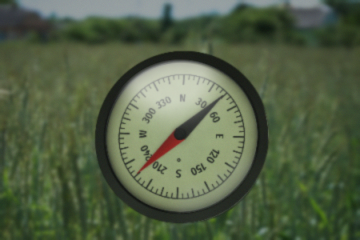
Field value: 225; °
